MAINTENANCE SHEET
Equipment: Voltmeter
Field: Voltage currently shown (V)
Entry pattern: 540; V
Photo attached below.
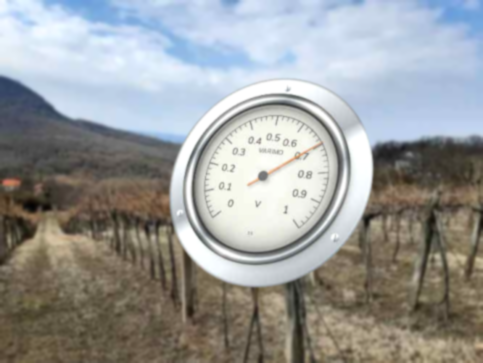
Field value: 0.7; V
